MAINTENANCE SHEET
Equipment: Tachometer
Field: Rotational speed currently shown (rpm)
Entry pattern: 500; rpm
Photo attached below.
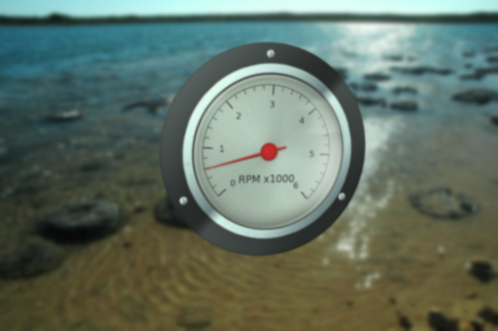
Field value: 600; rpm
